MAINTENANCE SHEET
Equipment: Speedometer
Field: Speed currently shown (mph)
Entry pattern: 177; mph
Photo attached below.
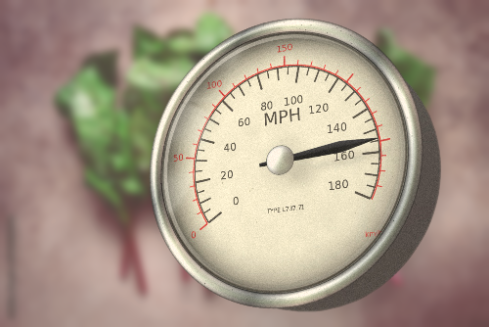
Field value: 155; mph
